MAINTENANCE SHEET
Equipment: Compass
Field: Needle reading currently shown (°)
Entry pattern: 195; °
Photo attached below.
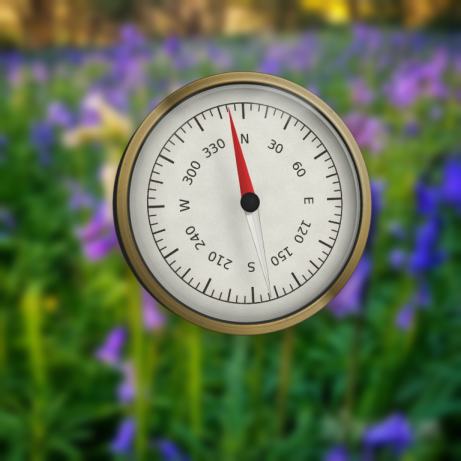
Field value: 350; °
